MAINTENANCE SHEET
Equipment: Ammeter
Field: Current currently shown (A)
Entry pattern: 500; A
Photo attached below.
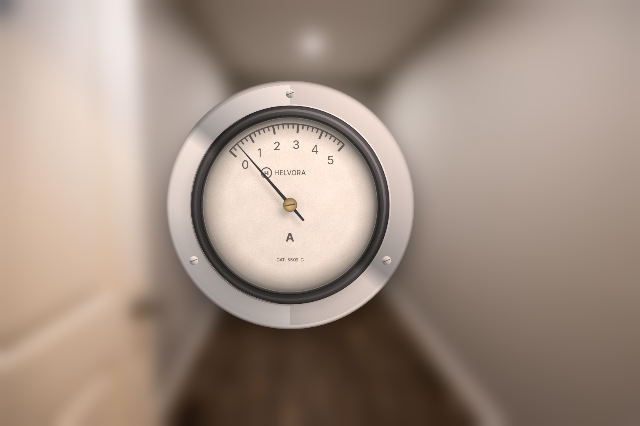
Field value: 0.4; A
